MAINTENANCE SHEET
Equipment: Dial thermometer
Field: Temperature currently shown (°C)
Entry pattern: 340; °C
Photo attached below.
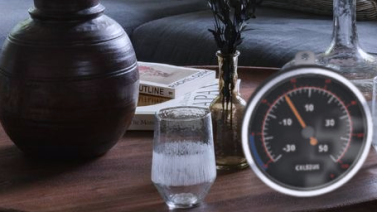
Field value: 0; °C
